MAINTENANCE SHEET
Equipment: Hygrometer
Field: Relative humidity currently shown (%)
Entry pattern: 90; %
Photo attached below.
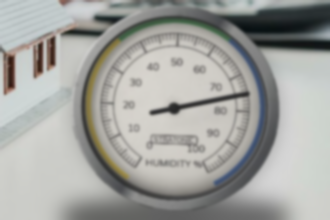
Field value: 75; %
